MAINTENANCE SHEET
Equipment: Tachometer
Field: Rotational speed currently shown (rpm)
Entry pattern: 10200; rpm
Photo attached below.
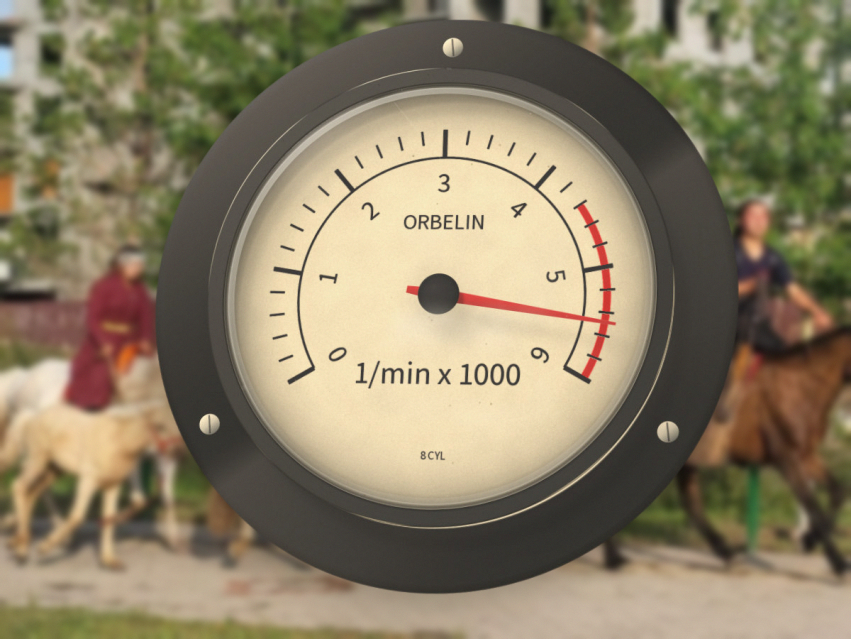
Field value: 5500; rpm
